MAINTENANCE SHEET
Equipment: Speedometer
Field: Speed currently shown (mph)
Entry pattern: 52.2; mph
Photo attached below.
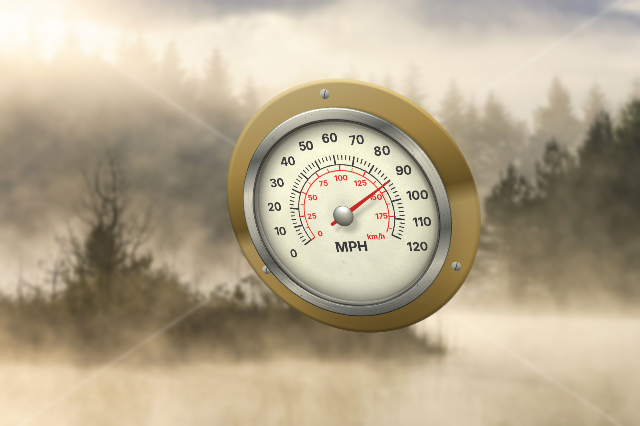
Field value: 90; mph
